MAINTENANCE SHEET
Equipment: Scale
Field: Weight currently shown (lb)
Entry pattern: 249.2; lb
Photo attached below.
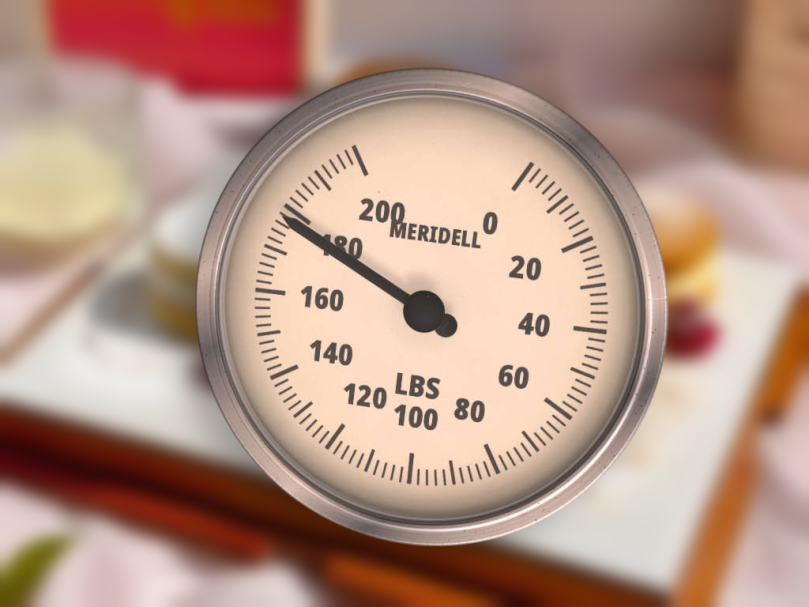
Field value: 178; lb
